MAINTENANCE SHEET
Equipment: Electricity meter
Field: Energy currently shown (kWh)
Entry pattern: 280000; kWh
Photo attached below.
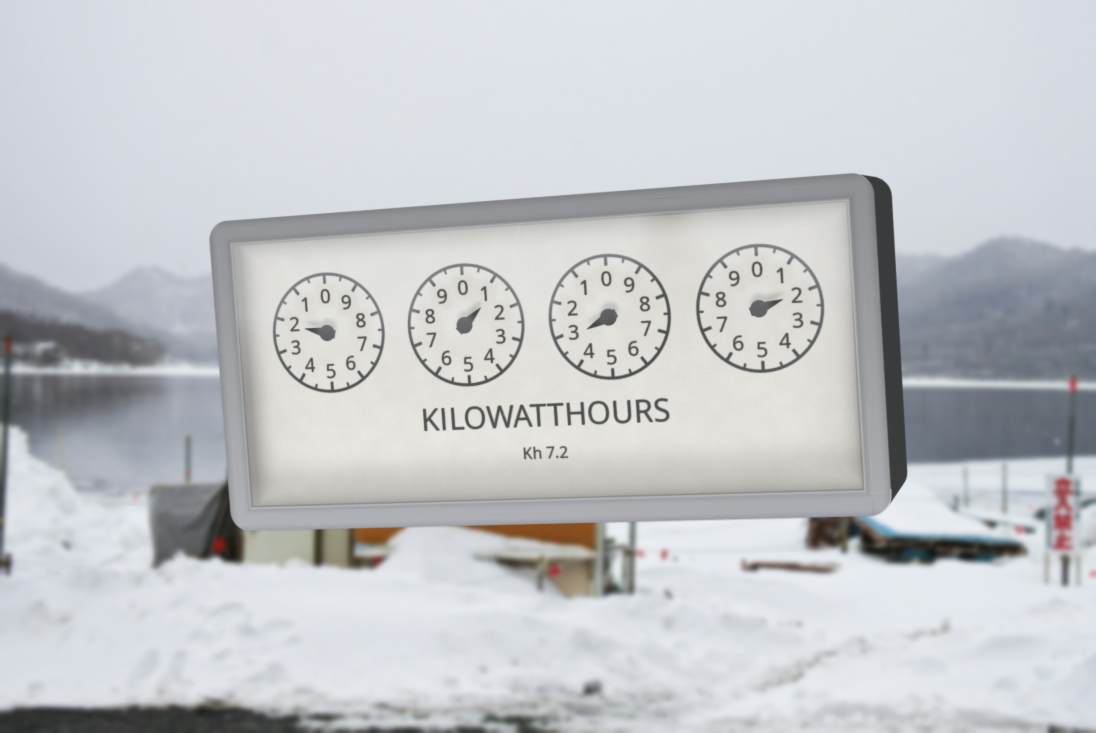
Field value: 2132; kWh
